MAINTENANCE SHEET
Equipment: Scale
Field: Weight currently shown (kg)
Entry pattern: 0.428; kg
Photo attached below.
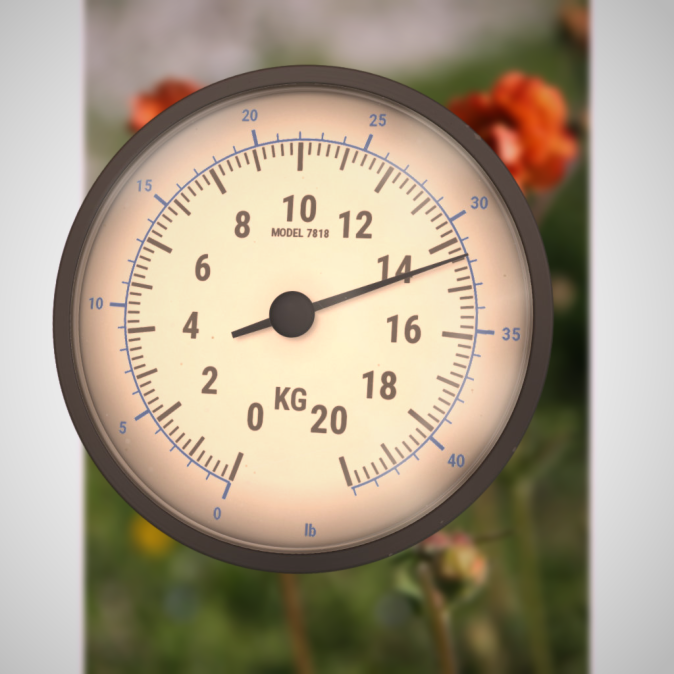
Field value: 14.4; kg
